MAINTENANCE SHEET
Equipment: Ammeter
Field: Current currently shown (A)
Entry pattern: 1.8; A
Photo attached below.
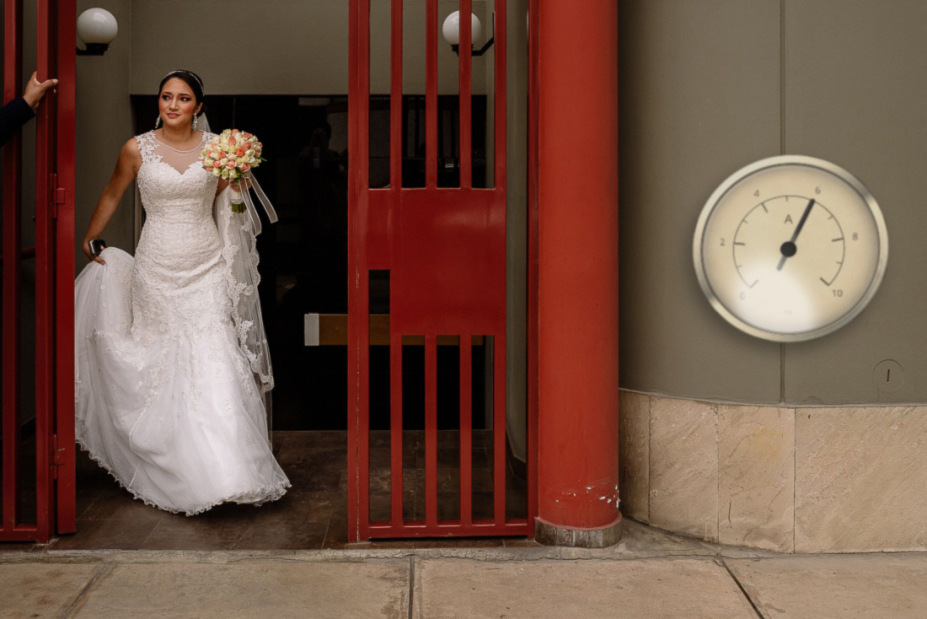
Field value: 6; A
